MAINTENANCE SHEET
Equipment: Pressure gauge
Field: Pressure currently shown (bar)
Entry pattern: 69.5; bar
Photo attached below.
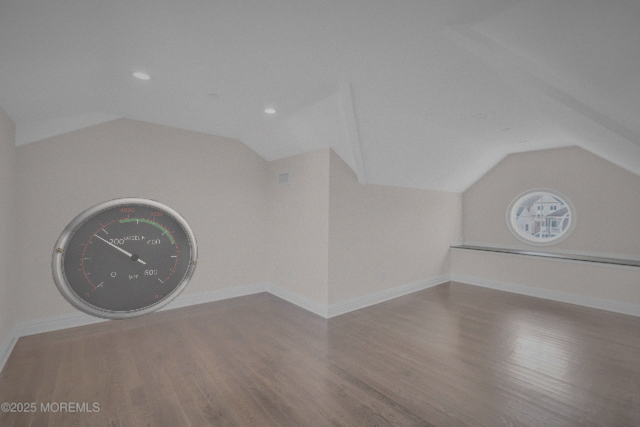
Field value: 175; bar
